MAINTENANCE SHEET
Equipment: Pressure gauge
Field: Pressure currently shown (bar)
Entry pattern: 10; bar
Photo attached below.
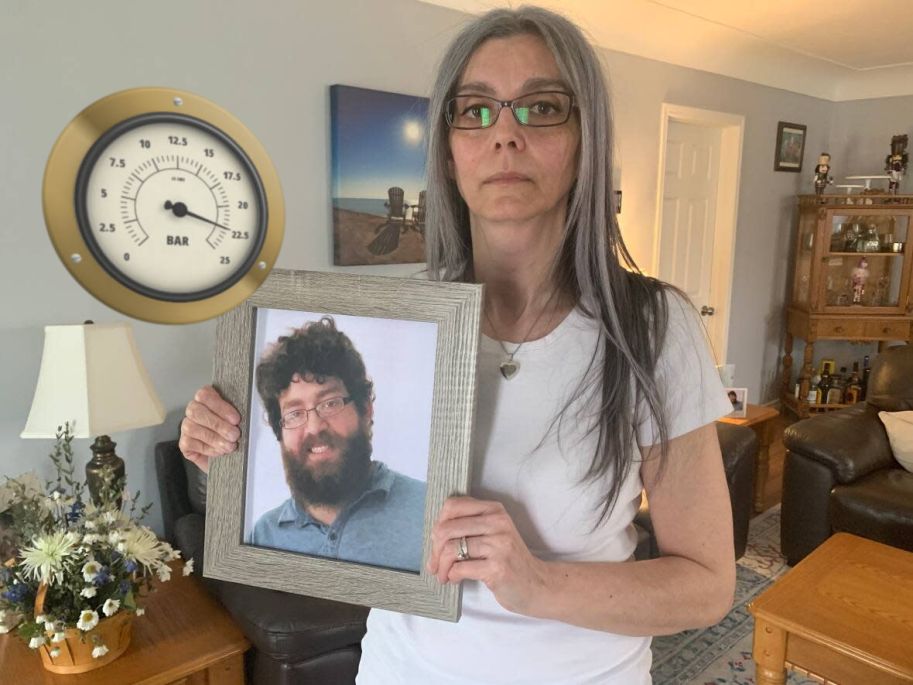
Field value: 22.5; bar
